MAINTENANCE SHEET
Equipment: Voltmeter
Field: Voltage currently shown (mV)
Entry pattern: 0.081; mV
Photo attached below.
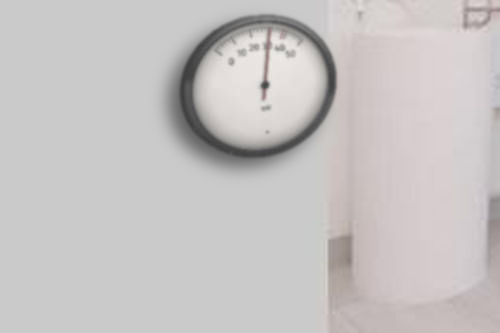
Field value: 30; mV
